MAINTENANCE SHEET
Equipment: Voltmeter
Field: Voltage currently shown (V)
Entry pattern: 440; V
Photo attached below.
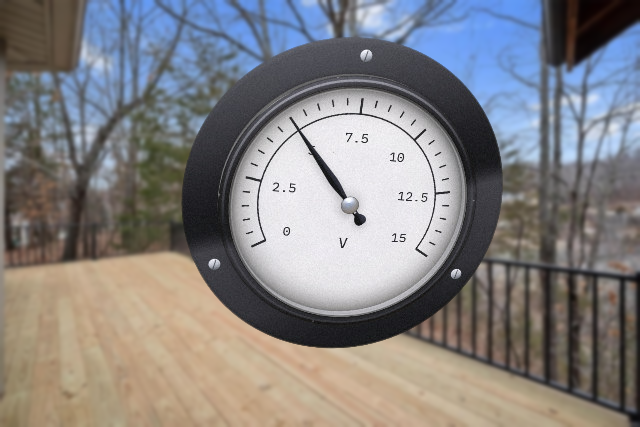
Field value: 5; V
